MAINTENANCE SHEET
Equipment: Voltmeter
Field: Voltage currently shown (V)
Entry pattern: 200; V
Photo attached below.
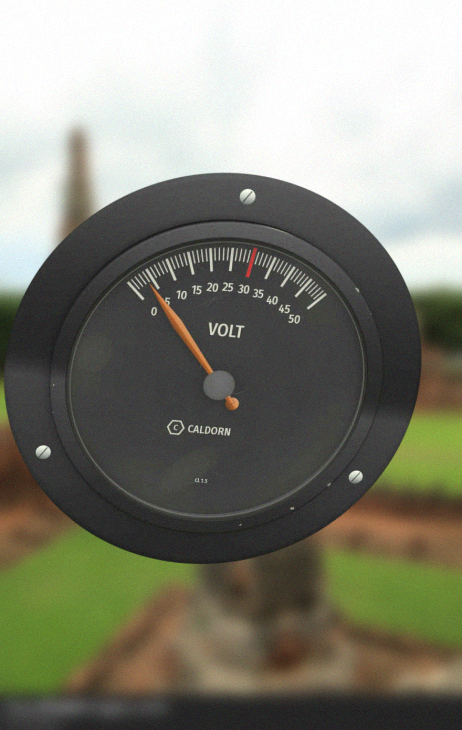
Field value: 4; V
